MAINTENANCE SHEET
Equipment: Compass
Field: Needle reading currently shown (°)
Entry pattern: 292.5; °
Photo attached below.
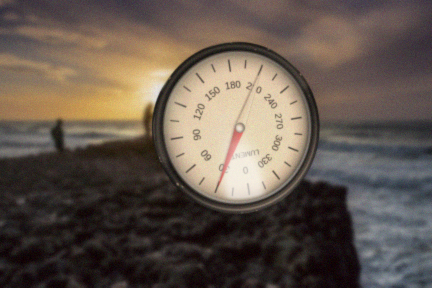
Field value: 30; °
